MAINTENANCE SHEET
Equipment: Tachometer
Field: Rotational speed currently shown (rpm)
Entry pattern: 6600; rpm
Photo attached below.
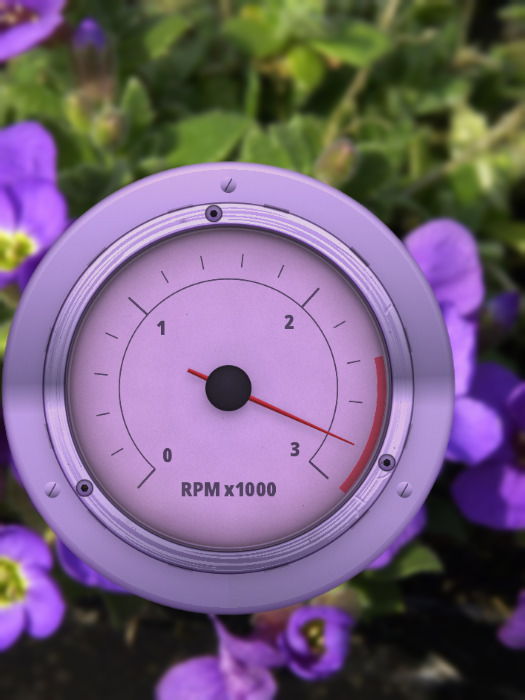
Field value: 2800; rpm
